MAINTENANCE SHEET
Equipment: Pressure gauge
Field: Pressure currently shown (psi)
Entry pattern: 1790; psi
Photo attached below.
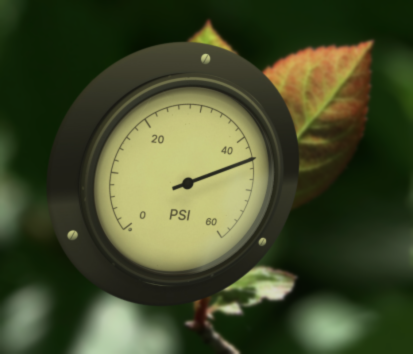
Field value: 44; psi
